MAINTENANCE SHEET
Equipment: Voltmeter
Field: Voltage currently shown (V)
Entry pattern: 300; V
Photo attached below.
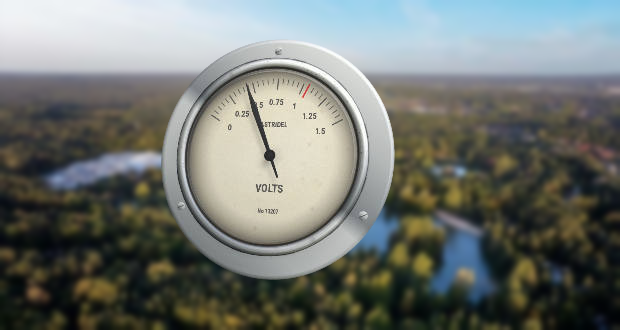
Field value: 0.45; V
